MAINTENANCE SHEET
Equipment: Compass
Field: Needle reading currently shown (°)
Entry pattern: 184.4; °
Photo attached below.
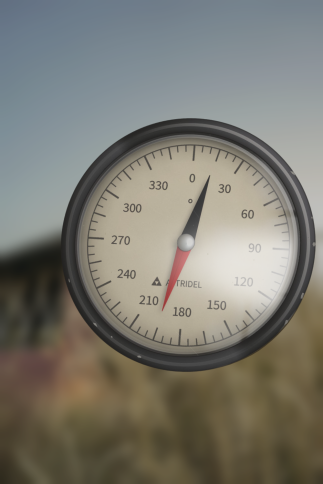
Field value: 195; °
